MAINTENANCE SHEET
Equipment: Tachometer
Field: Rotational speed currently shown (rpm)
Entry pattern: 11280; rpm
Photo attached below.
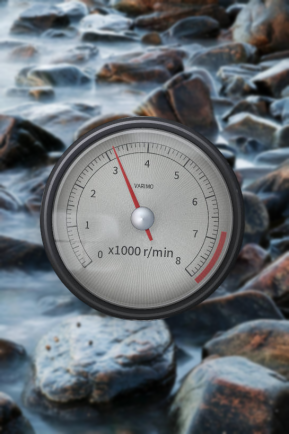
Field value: 3200; rpm
